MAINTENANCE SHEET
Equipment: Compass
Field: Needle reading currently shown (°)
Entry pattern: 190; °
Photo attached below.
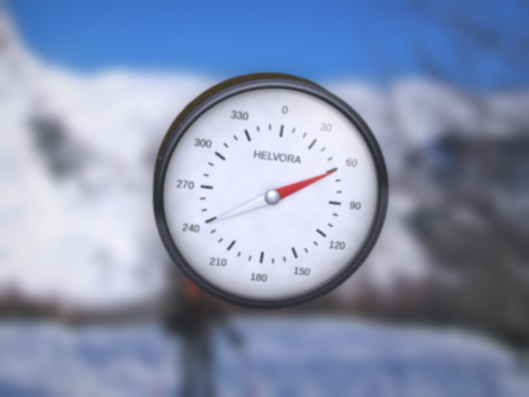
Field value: 60; °
